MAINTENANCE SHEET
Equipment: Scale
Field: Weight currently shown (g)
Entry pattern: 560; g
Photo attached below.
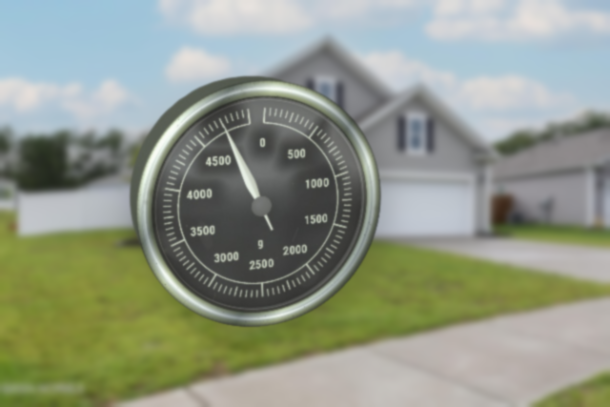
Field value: 4750; g
